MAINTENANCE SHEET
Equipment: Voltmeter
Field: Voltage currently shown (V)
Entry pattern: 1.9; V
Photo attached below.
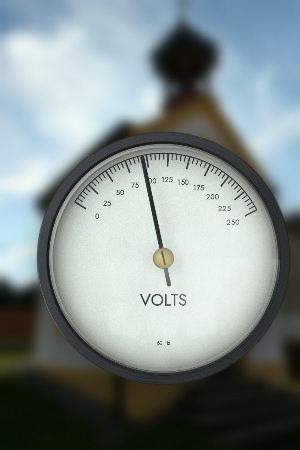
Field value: 95; V
